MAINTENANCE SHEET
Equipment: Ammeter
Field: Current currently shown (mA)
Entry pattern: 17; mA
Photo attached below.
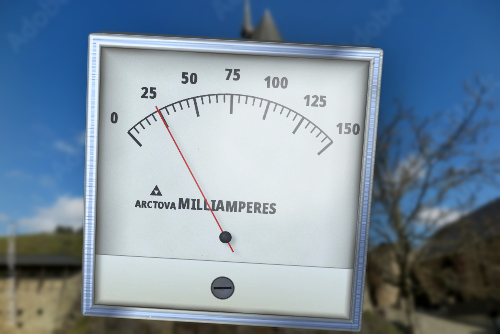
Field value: 25; mA
